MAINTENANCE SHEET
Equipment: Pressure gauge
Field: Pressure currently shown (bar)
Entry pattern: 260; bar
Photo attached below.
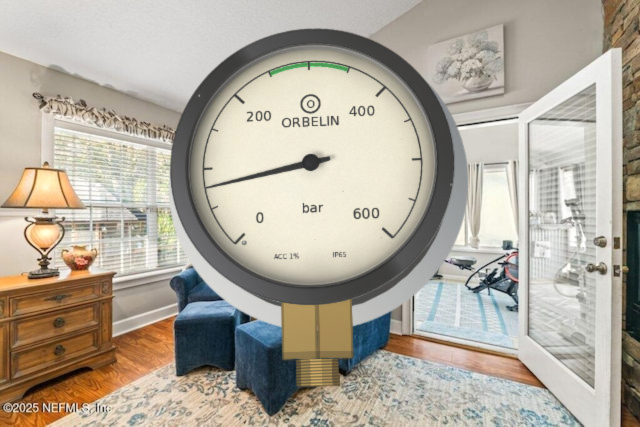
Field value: 75; bar
